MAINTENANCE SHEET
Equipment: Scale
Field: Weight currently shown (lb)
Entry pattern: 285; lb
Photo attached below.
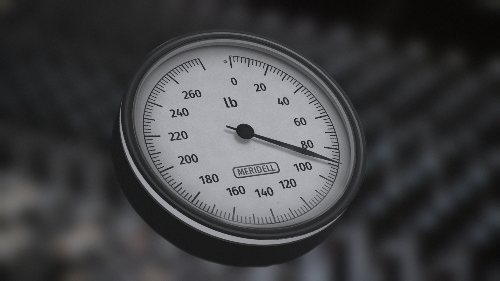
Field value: 90; lb
